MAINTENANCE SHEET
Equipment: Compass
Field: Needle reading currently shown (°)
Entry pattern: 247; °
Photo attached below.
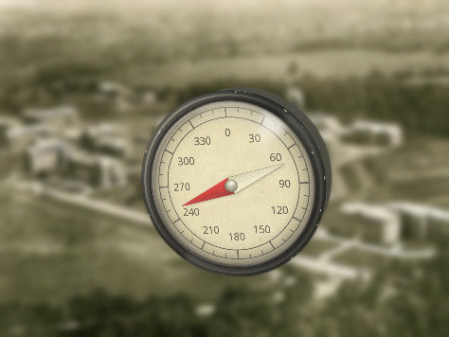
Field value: 250; °
